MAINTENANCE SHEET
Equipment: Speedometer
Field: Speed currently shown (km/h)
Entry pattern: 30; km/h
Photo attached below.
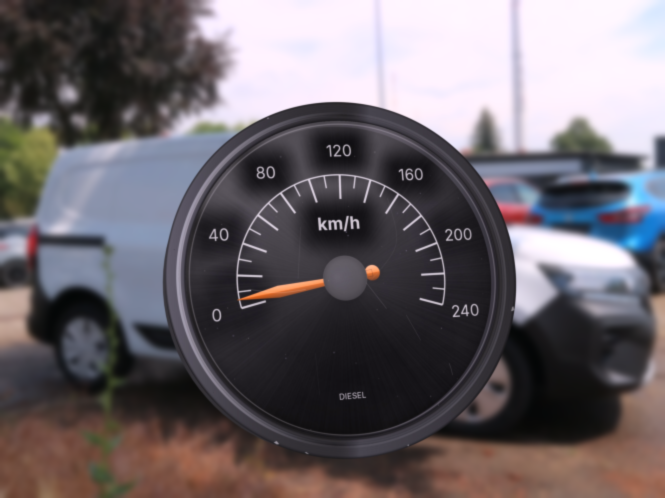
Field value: 5; km/h
